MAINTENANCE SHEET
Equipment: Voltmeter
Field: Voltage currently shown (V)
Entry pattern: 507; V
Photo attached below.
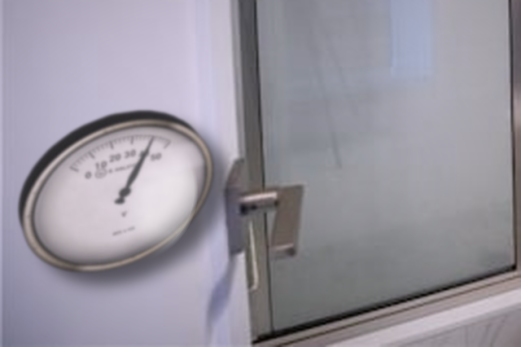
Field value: 40; V
